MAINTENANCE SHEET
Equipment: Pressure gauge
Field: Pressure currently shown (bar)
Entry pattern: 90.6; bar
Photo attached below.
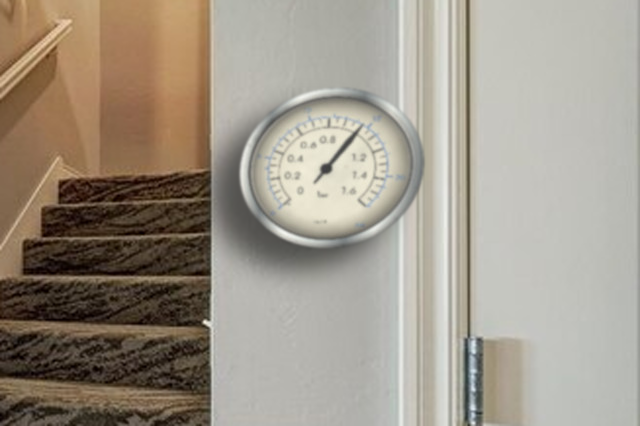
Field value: 1; bar
